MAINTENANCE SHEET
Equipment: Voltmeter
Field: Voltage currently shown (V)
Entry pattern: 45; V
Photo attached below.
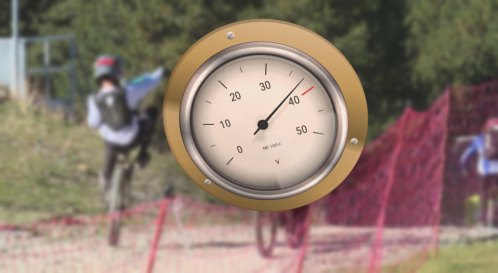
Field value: 37.5; V
